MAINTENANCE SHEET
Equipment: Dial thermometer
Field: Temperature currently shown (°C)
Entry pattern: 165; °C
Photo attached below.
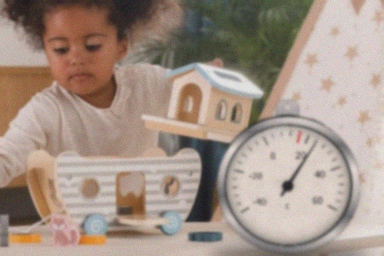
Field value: 24; °C
